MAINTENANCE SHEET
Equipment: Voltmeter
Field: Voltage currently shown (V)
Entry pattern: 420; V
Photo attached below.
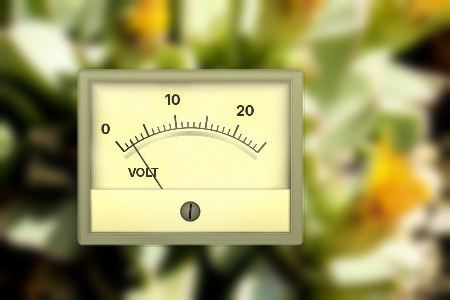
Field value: 2; V
